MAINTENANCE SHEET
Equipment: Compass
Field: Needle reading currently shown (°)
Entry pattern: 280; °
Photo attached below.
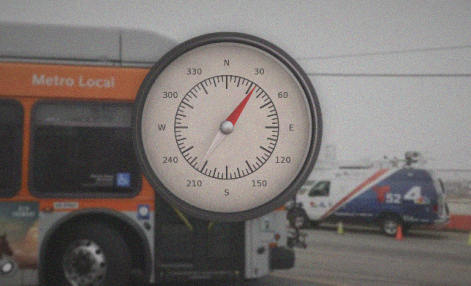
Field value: 35; °
